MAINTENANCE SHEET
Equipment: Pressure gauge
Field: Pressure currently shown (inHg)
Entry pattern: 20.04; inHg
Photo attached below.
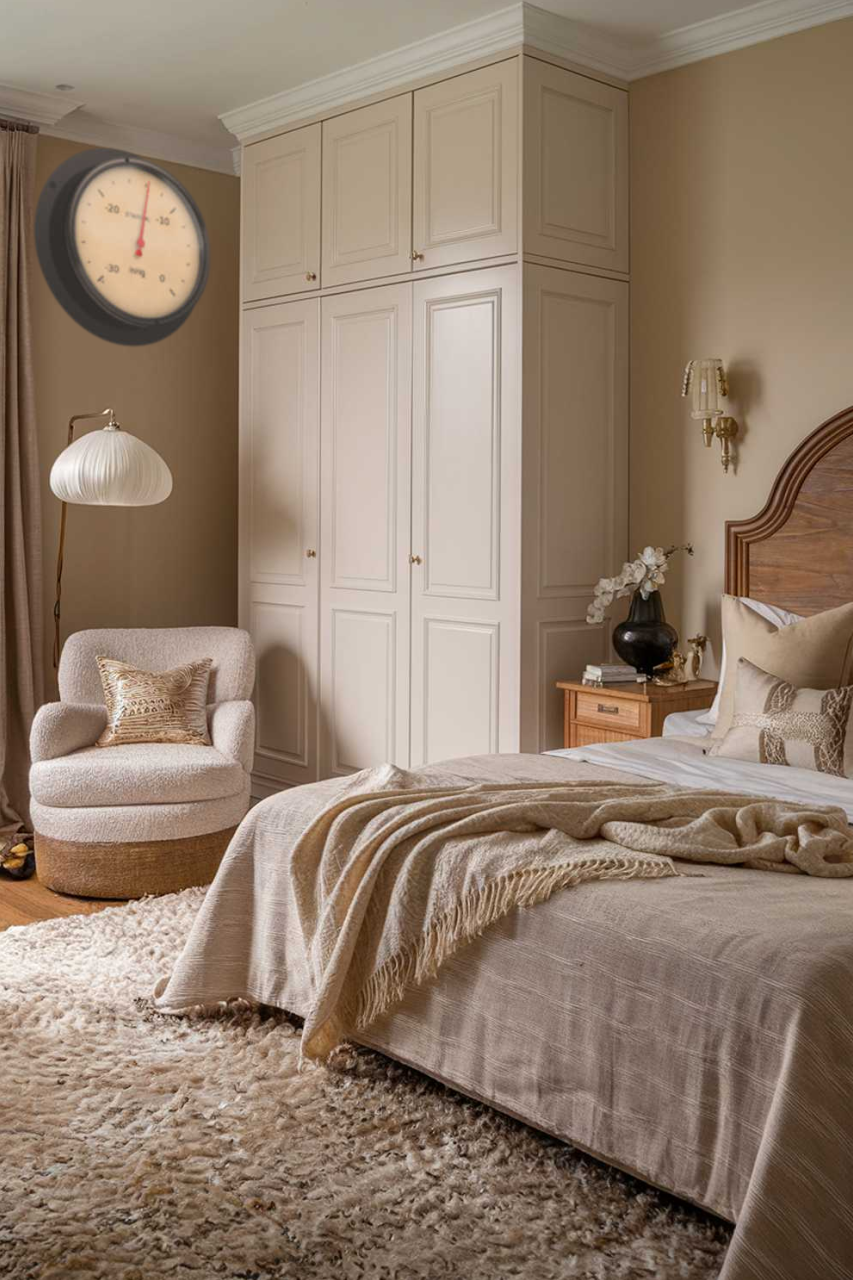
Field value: -14; inHg
